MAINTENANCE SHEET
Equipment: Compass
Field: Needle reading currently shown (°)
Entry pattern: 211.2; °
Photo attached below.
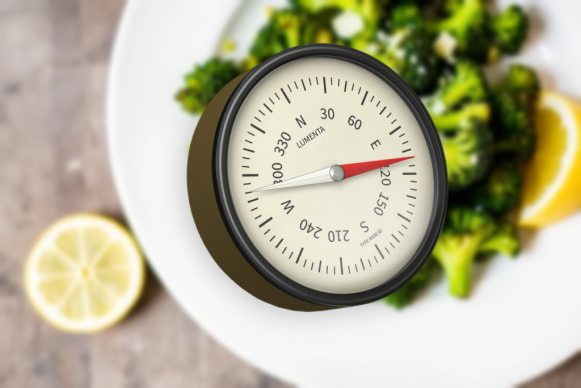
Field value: 110; °
